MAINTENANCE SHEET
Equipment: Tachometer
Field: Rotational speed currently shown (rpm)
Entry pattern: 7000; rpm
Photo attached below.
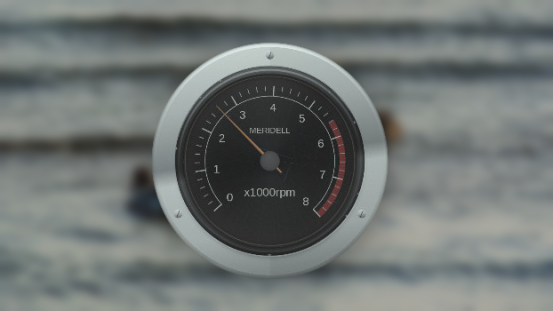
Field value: 2600; rpm
